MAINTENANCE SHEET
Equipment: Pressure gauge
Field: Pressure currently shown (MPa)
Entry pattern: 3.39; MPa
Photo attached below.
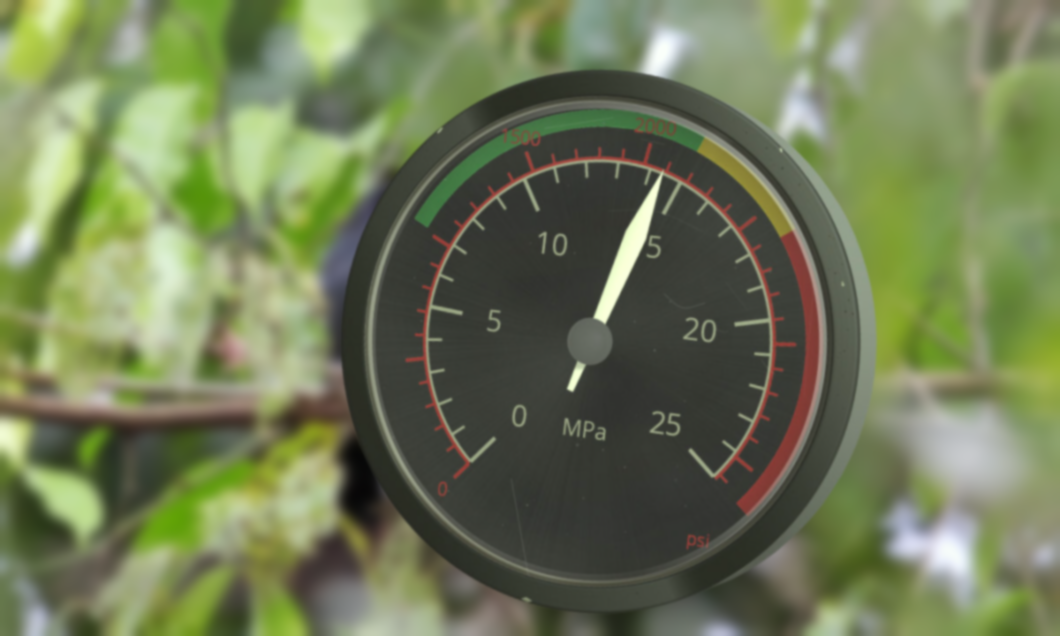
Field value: 14.5; MPa
